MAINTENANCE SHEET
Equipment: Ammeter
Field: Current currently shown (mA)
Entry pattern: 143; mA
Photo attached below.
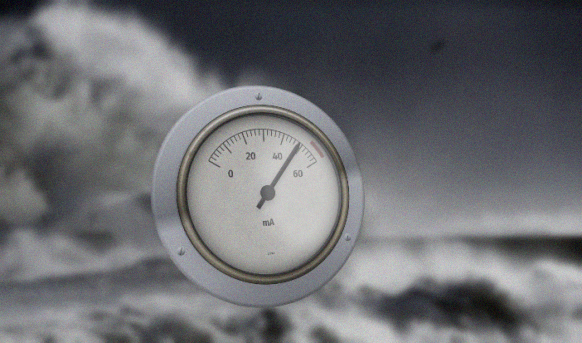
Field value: 48; mA
